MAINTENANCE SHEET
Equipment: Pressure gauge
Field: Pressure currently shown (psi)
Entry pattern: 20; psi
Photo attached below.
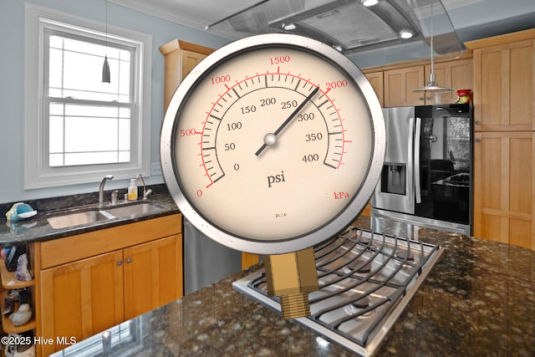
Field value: 280; psi
